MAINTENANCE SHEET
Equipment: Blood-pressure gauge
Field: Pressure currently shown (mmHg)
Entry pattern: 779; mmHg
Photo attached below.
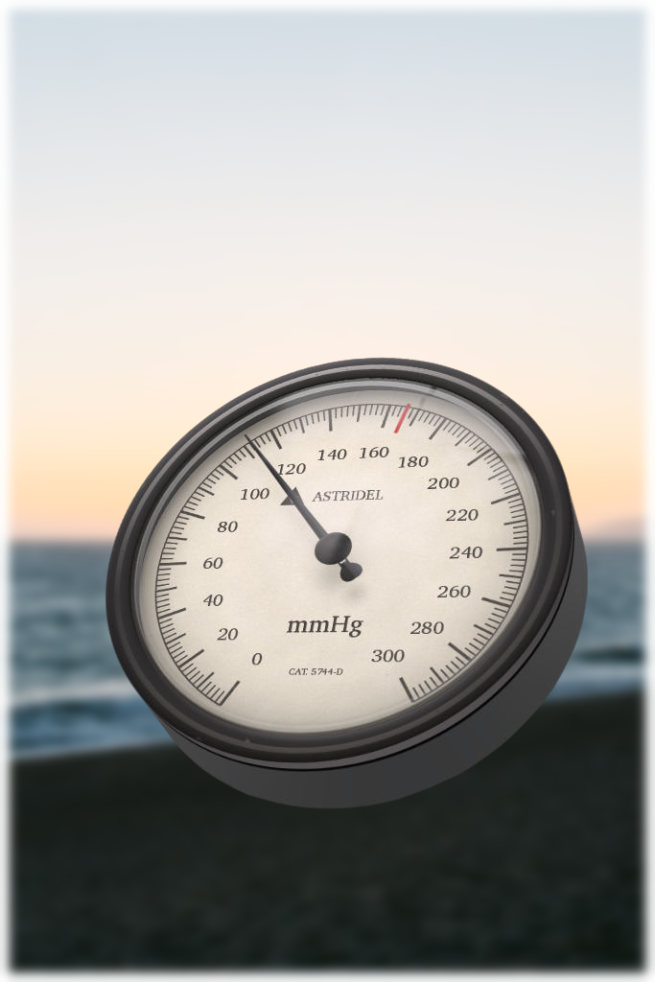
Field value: 112; mmHg
